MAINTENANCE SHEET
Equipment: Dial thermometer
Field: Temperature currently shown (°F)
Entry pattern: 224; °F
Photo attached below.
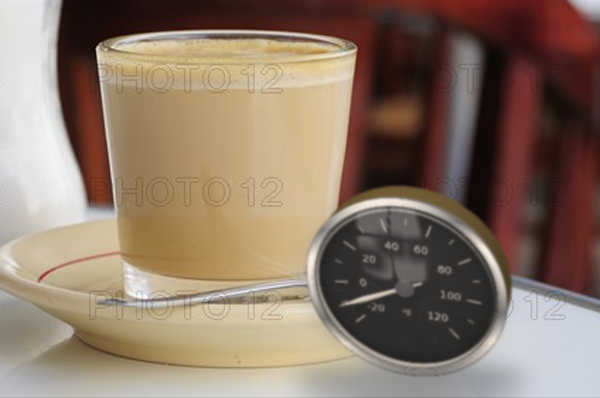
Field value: -10; °F
